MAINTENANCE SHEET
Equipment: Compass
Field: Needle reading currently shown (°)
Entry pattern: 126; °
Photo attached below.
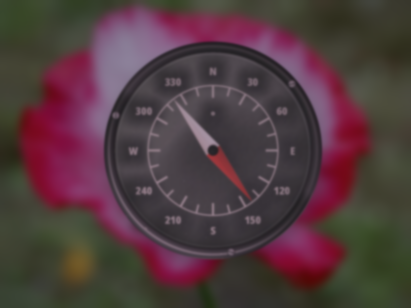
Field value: 142.5; °
